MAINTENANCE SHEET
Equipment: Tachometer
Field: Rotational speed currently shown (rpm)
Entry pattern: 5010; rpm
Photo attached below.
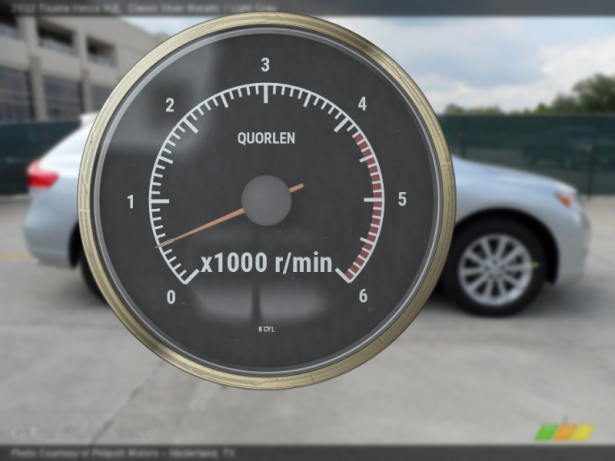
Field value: 500; rpm
